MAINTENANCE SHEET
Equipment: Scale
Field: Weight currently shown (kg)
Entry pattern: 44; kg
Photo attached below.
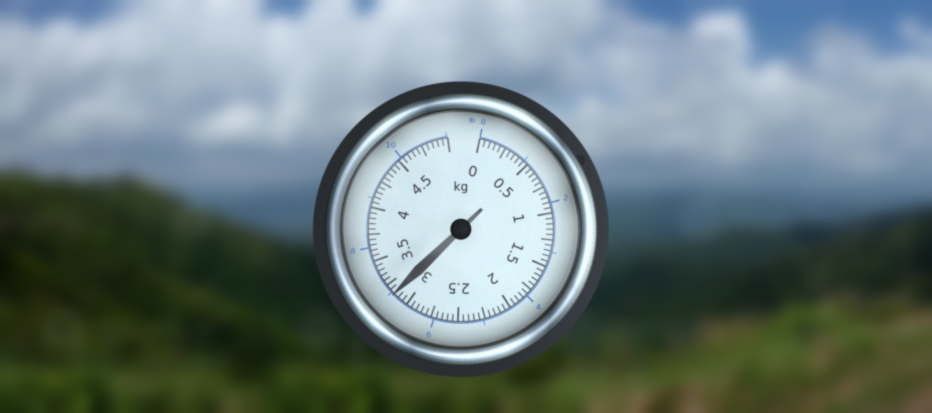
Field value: 3.15; kg
